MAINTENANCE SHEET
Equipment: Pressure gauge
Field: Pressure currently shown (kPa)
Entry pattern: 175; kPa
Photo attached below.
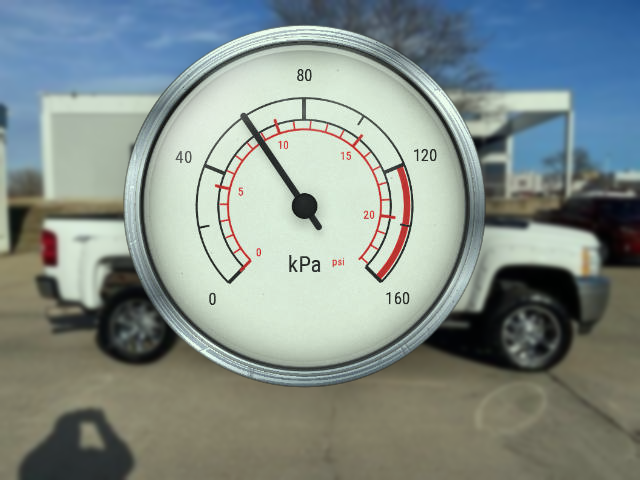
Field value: 60; kPa
